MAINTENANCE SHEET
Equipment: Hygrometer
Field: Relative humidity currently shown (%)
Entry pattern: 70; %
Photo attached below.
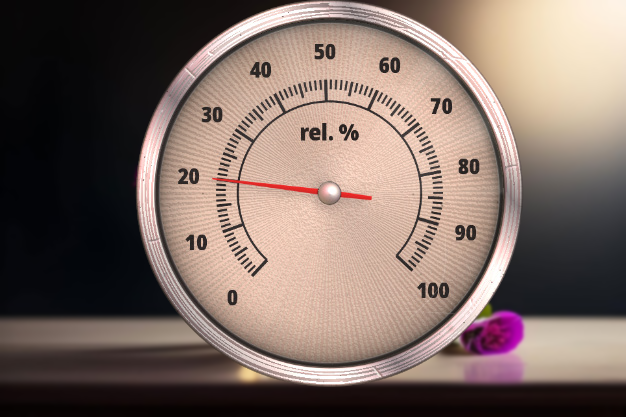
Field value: 20; %
